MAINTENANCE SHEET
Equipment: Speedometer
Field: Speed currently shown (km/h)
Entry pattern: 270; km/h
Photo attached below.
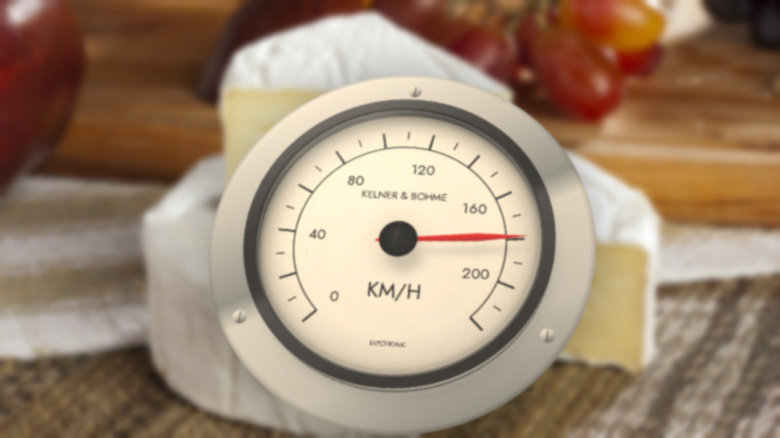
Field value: 180; km/h
